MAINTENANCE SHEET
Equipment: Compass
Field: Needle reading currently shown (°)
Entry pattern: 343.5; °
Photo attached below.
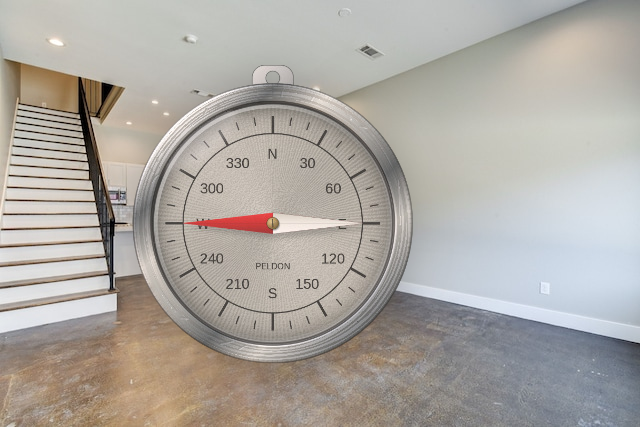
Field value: 270; °
